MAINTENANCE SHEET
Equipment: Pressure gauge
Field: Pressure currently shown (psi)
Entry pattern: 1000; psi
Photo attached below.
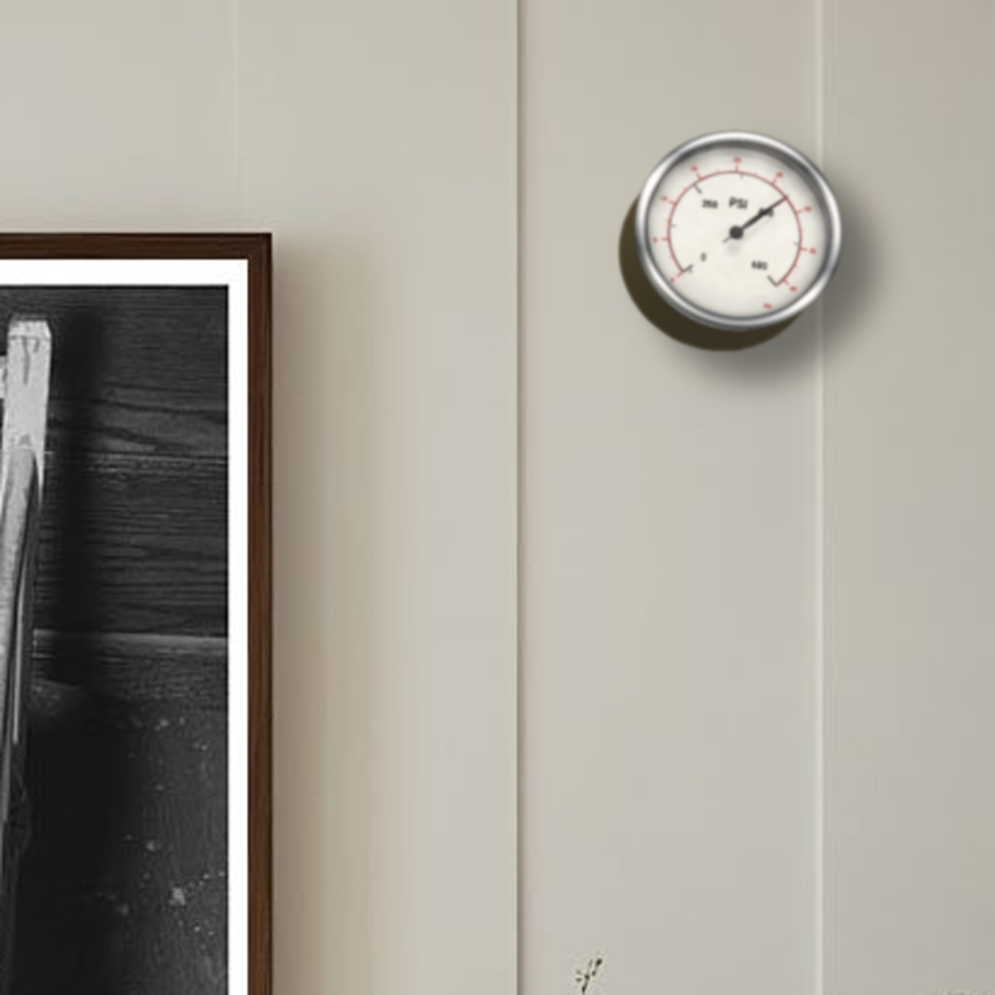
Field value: 400; psi
